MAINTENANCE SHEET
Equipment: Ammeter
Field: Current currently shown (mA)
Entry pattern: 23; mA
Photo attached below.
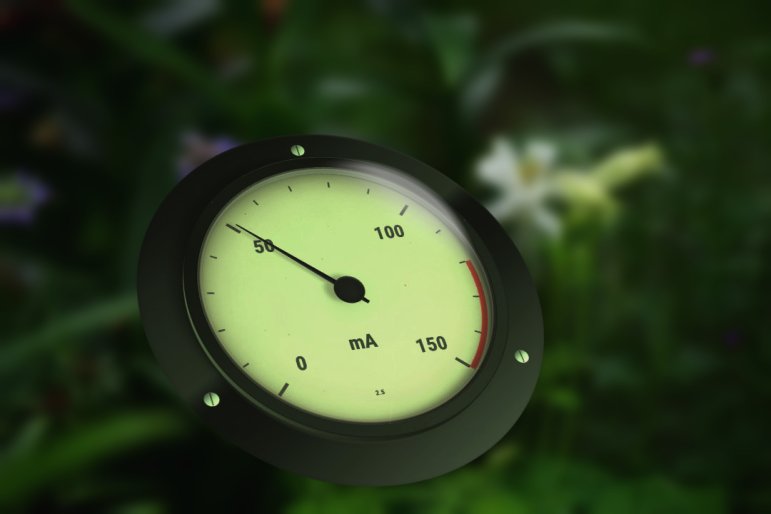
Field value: 50; mA
